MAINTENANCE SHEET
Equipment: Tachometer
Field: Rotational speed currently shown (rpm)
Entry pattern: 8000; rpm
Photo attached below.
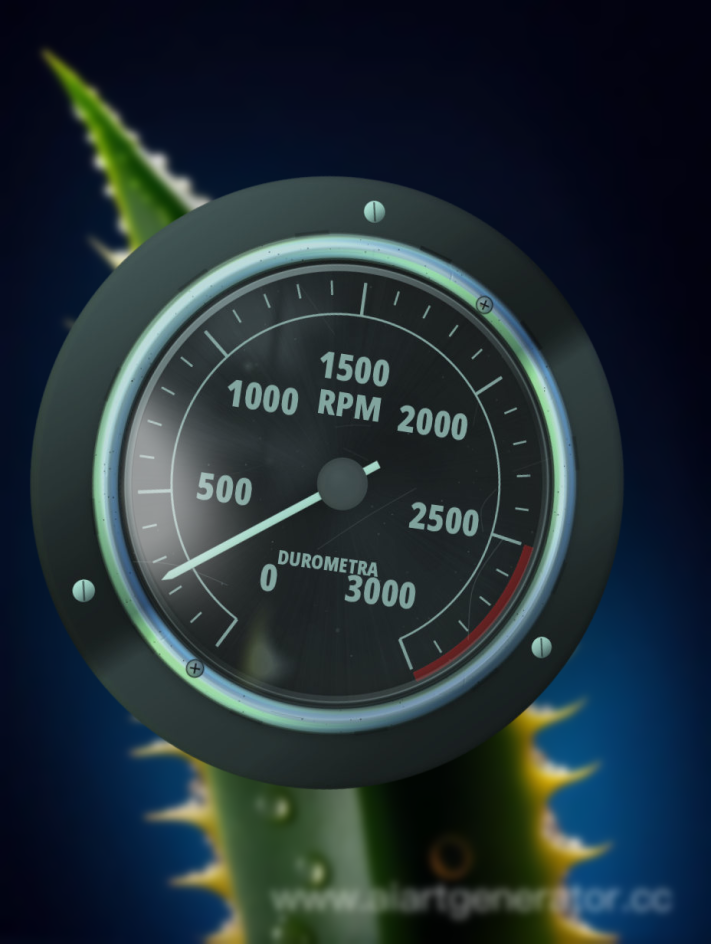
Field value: 250; rpm
